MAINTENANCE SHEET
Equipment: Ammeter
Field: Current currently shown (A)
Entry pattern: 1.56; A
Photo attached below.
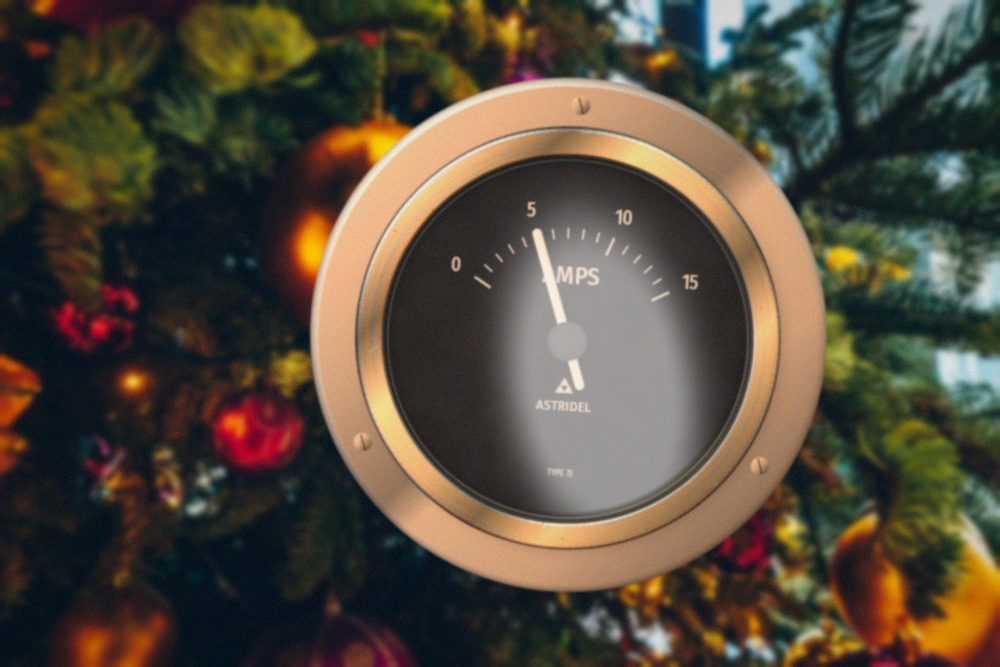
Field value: 5; A
